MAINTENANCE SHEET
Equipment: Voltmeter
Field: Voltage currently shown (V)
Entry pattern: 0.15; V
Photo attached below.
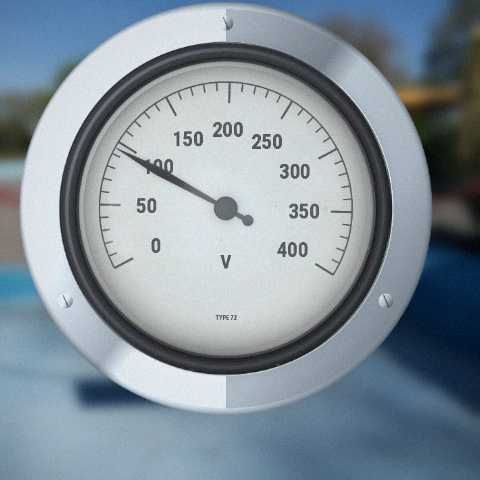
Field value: 95; V
